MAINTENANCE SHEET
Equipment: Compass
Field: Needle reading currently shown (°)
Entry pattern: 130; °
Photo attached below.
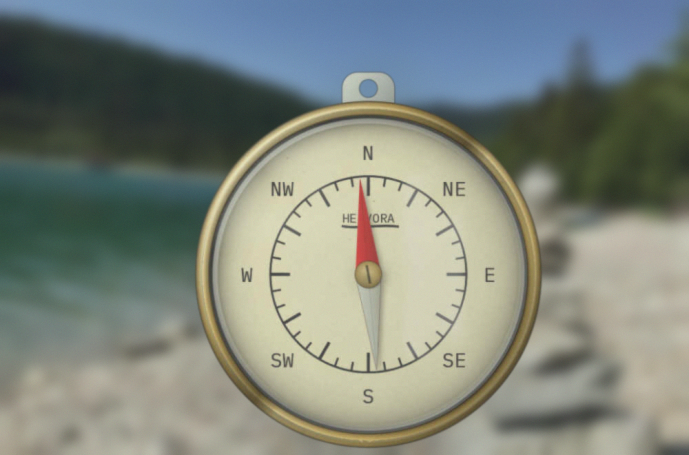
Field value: 355; °
